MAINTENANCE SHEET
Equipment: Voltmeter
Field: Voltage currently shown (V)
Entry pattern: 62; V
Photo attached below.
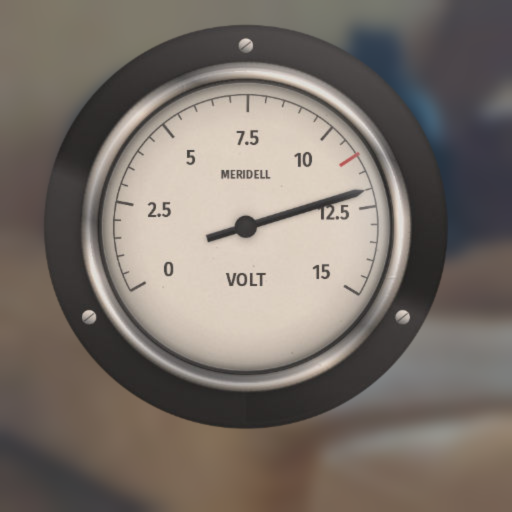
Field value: 12; V
